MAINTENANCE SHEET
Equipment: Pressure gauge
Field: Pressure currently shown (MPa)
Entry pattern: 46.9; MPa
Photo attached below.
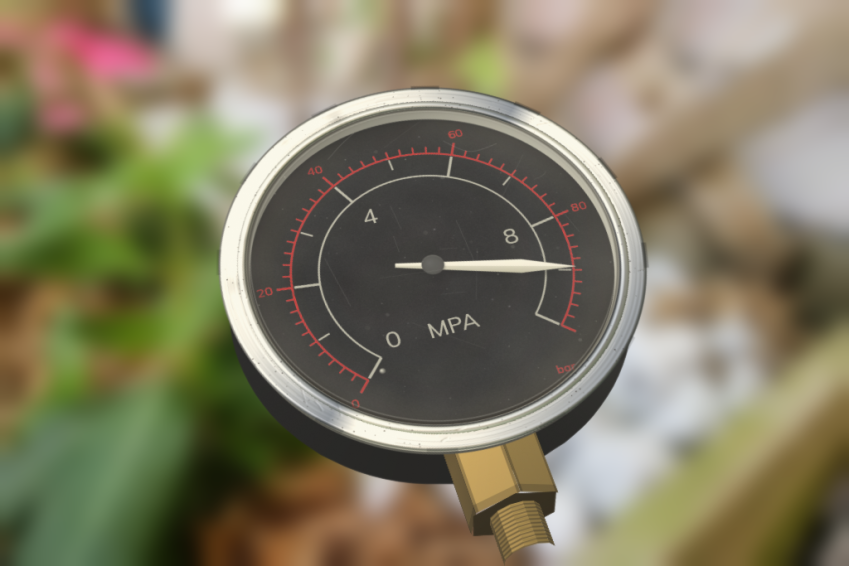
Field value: 9; MPa
